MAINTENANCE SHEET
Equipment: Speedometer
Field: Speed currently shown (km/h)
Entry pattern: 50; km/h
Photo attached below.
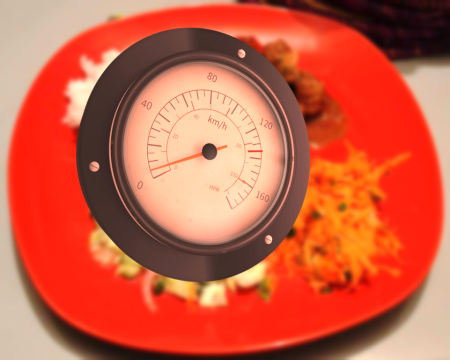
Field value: 5; km/h
